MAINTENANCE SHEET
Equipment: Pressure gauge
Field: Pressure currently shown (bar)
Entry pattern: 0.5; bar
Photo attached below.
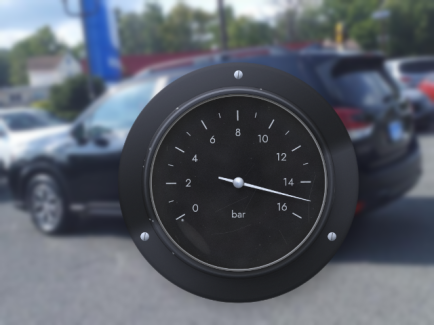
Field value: 15; bar
